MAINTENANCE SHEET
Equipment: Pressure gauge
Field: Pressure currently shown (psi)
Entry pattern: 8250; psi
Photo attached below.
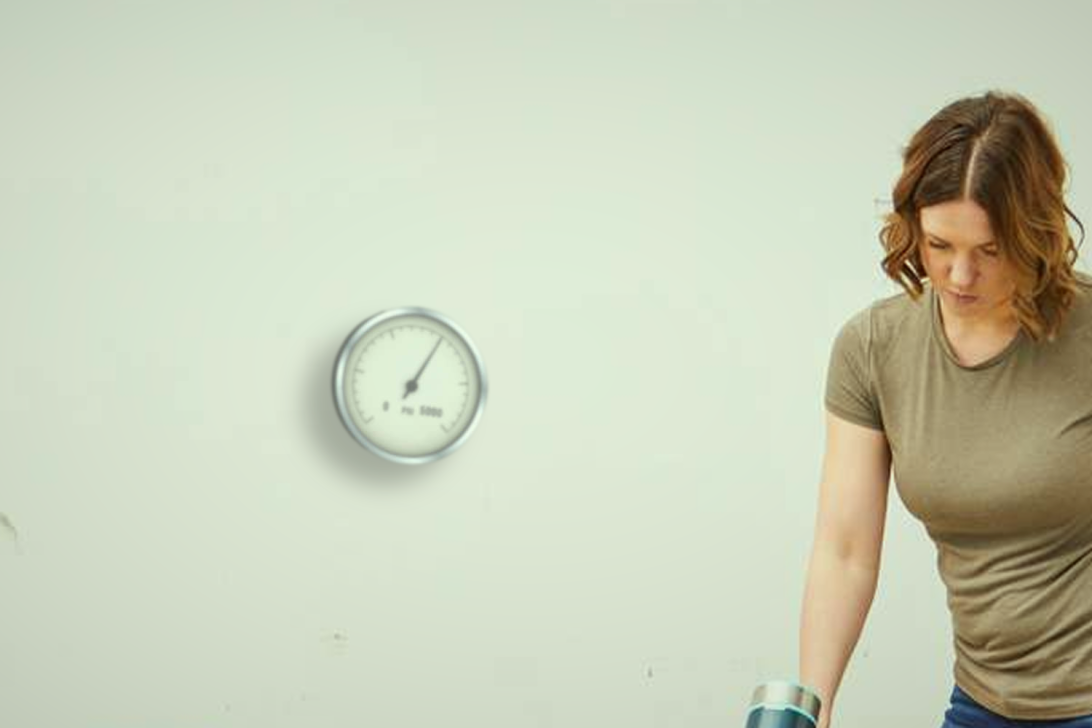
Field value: 3000; psi
